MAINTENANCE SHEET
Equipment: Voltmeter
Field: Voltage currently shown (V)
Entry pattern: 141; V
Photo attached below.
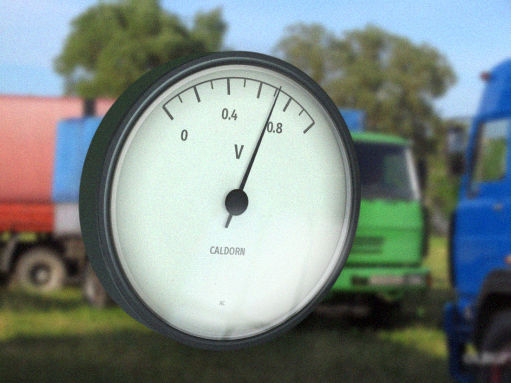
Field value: 0.7; V
